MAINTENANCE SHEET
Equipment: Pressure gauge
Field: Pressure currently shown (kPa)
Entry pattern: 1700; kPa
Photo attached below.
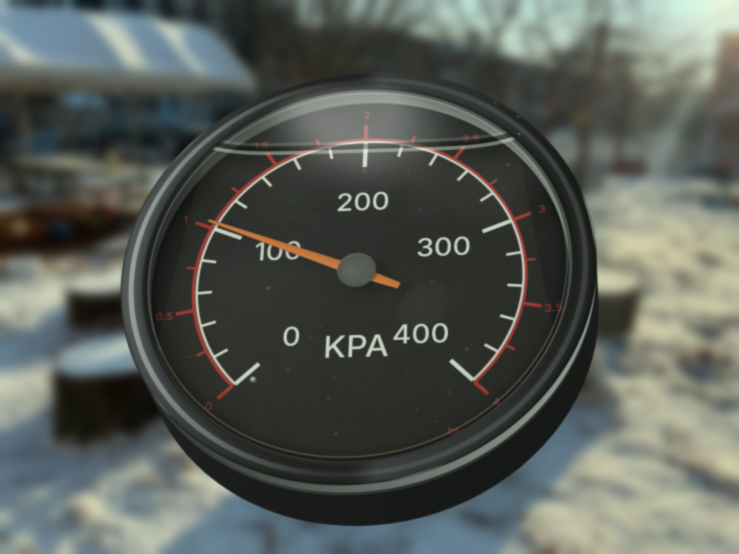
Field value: 100; kPa
